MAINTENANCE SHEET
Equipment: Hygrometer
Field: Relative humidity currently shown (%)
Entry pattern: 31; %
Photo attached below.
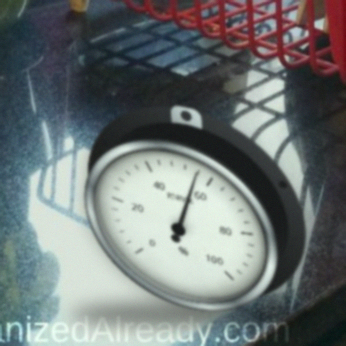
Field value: 56; %
